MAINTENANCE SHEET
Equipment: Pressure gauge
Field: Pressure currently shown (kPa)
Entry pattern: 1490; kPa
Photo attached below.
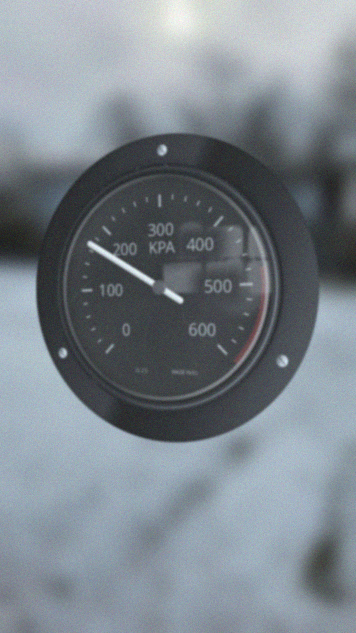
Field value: 170; kPa
